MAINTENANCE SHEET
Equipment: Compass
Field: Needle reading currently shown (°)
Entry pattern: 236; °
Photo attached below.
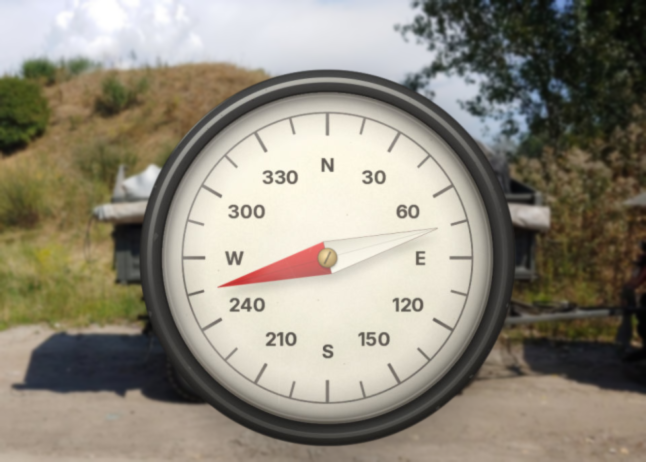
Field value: 255; °
